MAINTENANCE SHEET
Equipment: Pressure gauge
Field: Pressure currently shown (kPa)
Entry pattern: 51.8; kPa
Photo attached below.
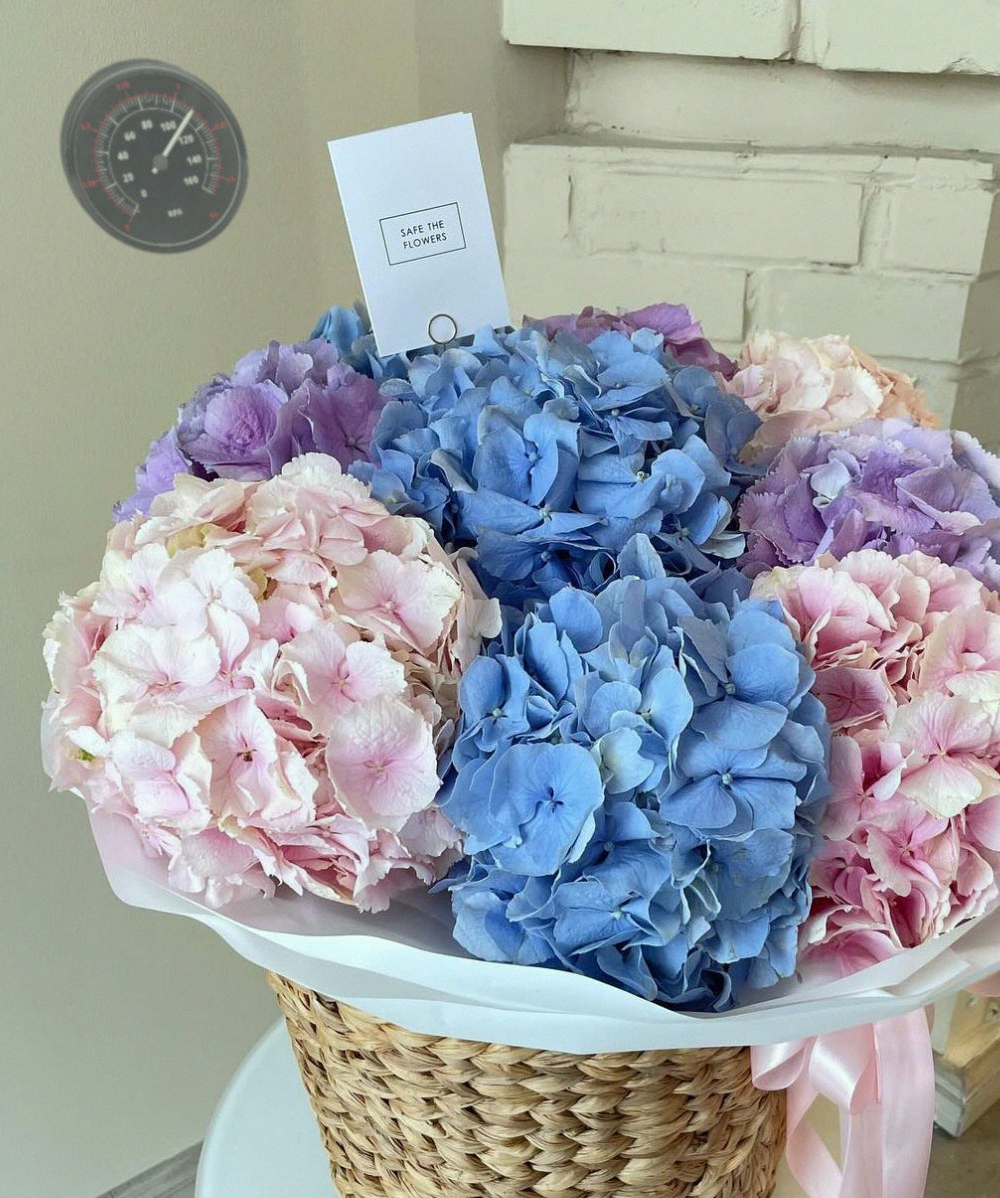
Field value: 110; kPa
